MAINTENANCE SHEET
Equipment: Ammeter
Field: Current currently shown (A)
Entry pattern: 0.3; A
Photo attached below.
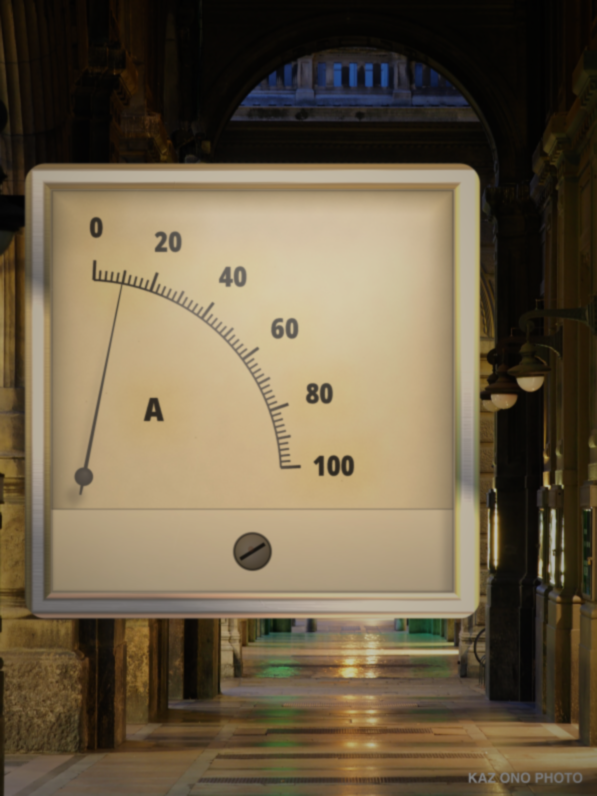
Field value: 10; A
